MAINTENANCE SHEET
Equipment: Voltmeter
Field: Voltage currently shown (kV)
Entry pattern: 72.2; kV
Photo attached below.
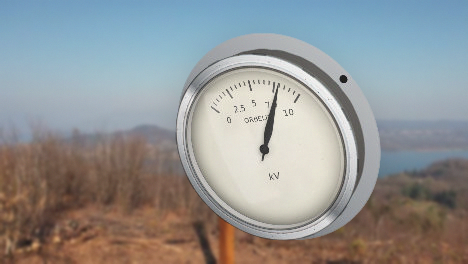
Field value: 8; kV
